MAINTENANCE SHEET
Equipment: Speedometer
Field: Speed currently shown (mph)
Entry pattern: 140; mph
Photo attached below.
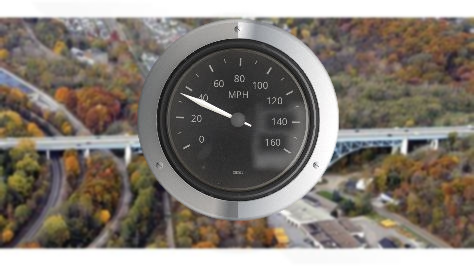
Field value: 35; mph
